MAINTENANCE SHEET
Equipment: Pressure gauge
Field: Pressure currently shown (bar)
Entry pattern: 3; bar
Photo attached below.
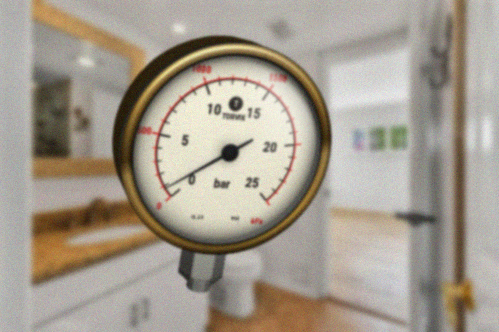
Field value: 1; bar
